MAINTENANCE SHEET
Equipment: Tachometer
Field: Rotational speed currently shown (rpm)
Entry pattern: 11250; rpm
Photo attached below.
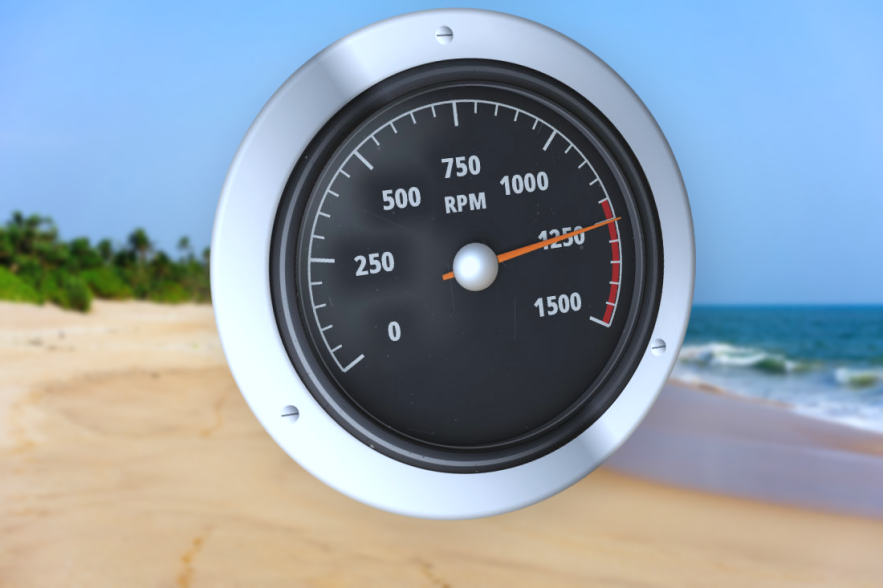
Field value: 1250; rpm
